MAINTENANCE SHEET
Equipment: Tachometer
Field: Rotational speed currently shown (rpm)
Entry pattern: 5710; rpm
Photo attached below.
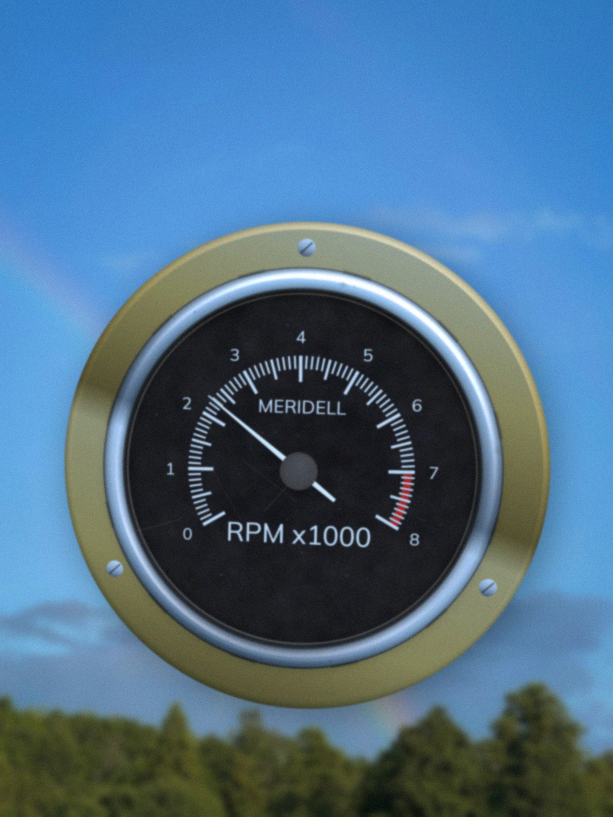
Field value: 2300; rpm
